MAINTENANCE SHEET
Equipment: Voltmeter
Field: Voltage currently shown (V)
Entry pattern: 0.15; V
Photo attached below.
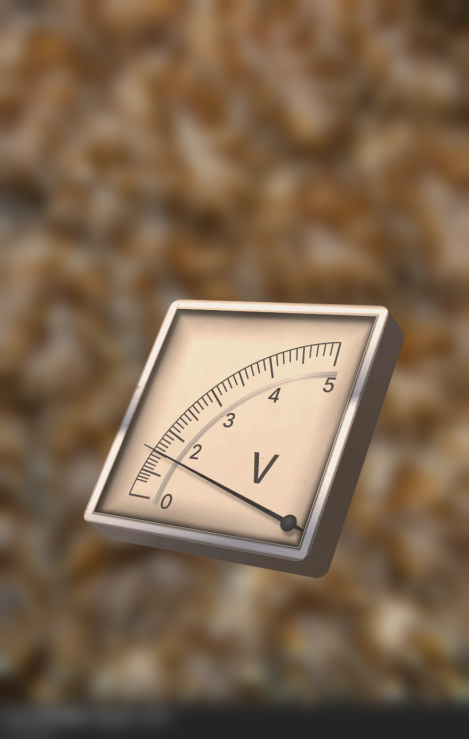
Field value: 1.5; V
